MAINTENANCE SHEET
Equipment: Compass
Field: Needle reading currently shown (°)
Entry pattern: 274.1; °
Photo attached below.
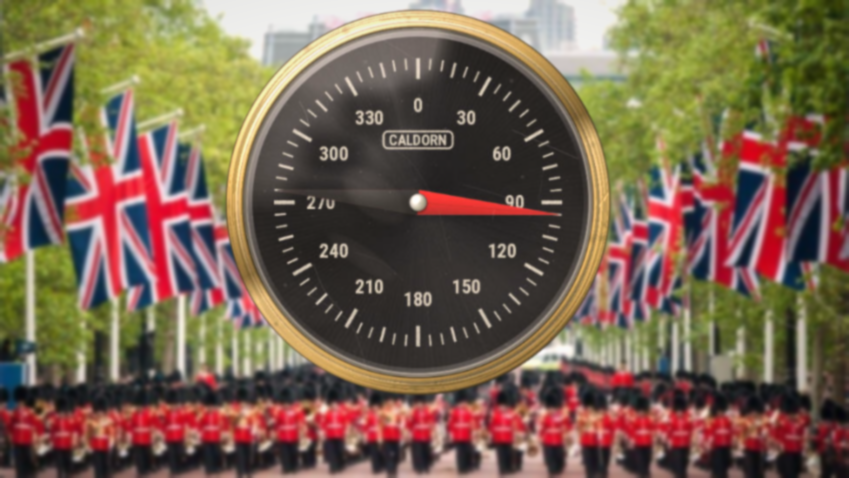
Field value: 95; °
